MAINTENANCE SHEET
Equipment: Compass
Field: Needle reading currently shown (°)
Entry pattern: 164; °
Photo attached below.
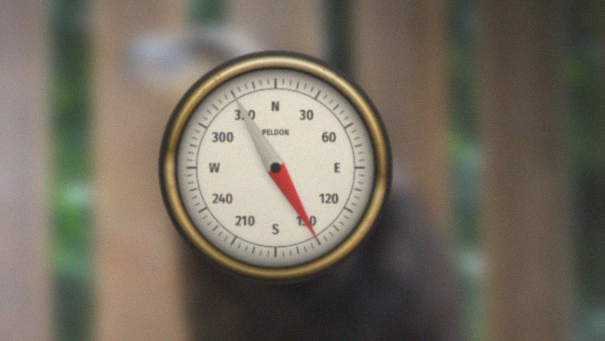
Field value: 150; °
